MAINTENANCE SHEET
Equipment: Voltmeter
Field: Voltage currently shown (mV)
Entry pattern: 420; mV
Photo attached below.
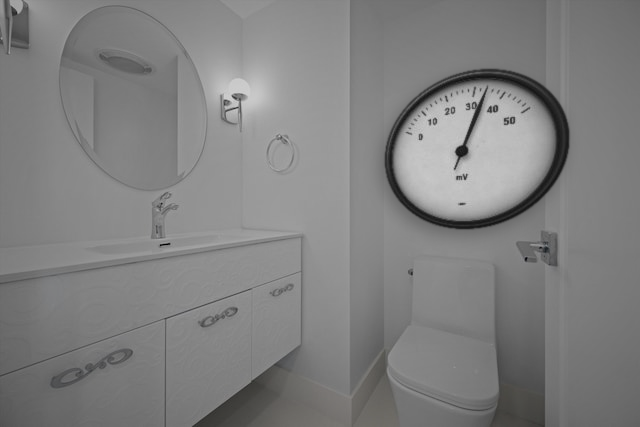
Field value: 34; mV
